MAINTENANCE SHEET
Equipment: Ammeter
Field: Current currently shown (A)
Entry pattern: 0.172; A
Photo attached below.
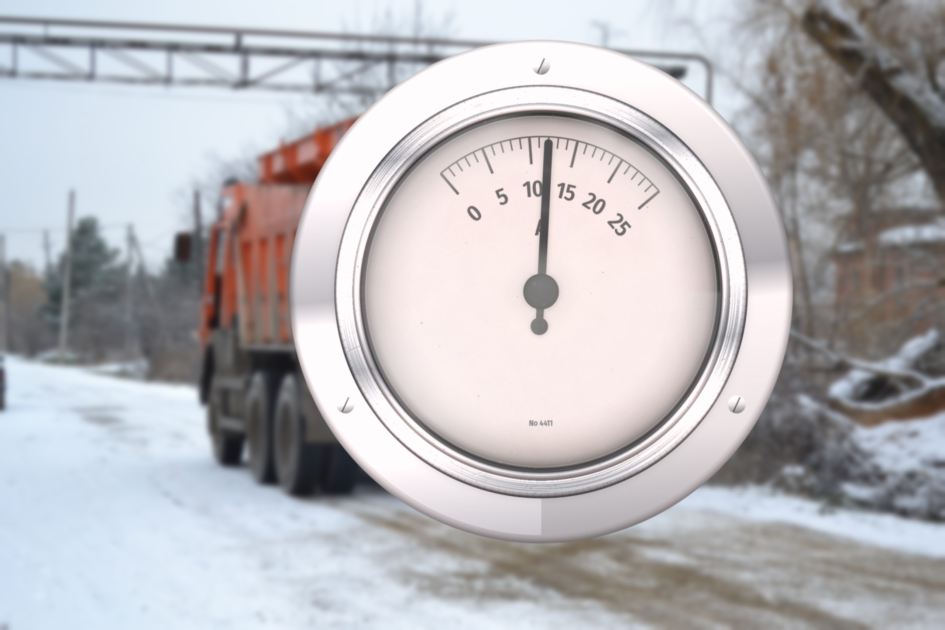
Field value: 12; A
